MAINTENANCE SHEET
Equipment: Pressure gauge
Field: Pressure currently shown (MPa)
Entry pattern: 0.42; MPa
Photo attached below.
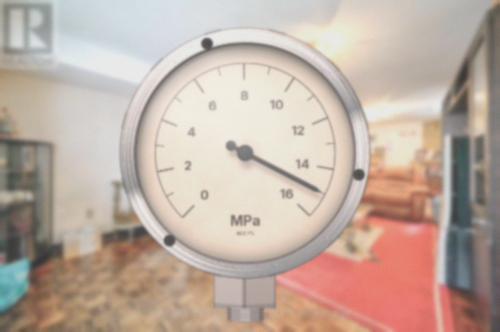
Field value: 15; MPa
